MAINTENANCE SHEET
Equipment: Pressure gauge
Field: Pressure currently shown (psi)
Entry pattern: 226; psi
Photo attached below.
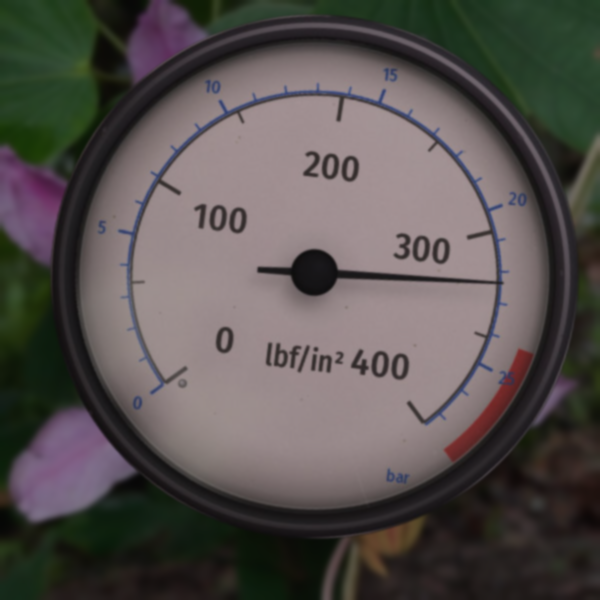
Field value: 325; psi
